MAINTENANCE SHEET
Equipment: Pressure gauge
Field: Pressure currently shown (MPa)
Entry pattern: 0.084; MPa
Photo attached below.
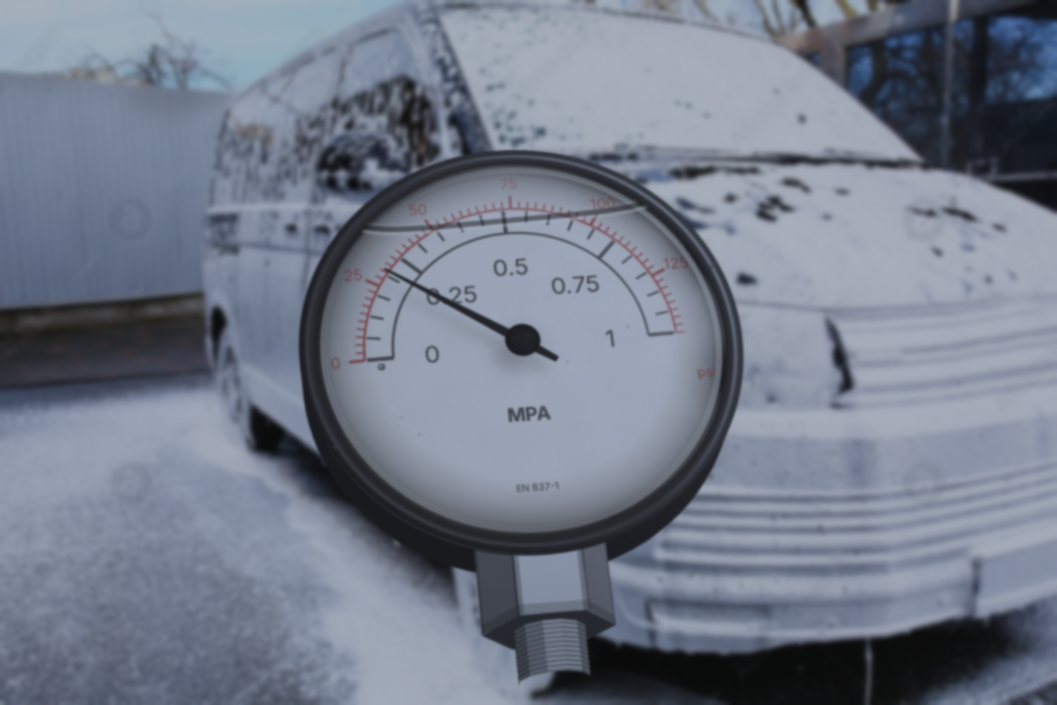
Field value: 0.2; MPa
